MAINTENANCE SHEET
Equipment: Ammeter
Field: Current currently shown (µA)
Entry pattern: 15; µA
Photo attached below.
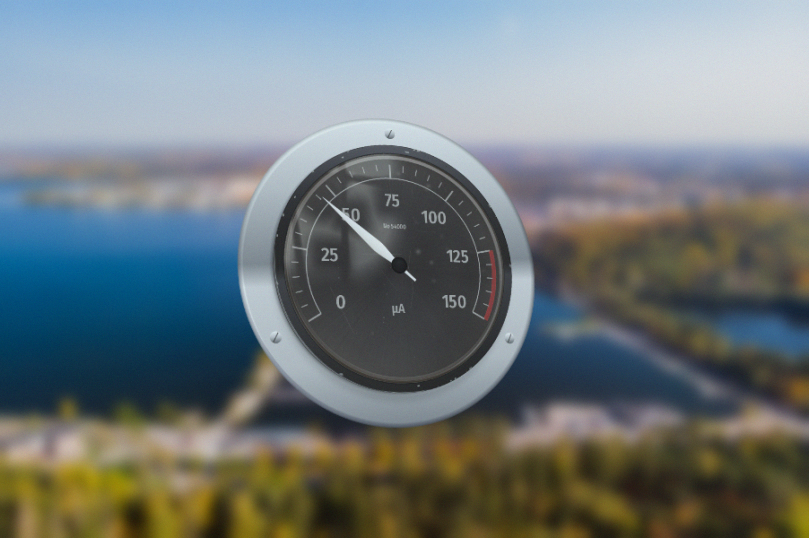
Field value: 45; µA
